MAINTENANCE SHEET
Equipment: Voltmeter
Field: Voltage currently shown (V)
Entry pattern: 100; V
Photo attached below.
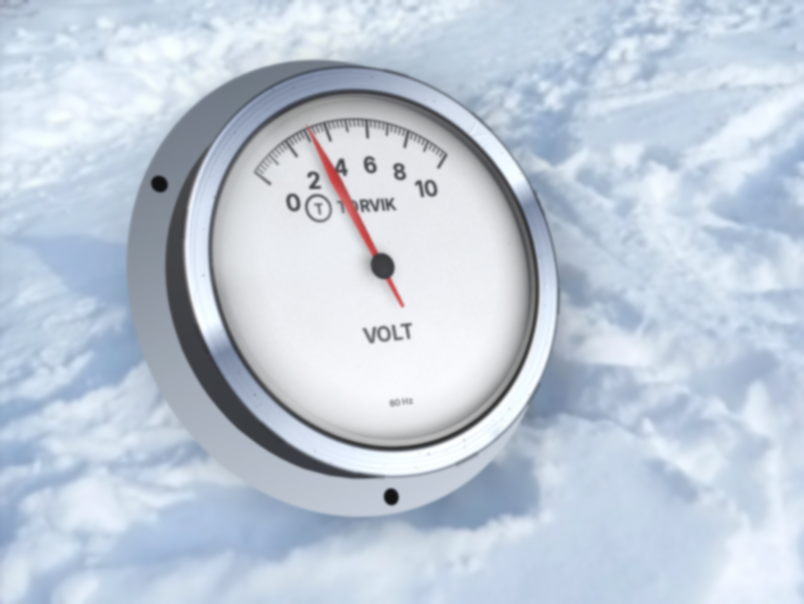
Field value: 3; V
